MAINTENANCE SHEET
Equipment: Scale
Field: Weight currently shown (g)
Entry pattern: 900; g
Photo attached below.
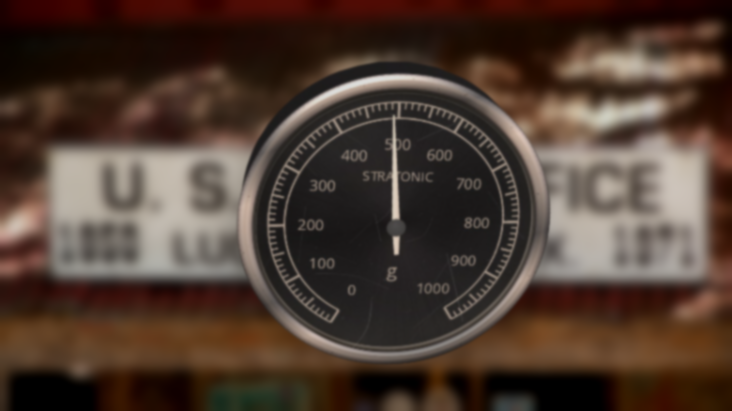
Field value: 490; g
